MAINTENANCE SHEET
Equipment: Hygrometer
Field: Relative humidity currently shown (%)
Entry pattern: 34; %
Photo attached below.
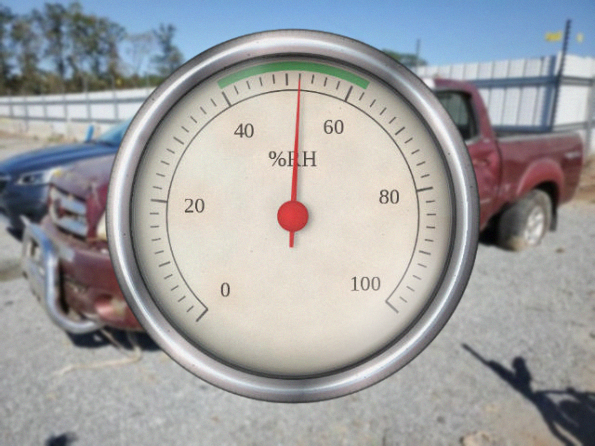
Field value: 52; %
